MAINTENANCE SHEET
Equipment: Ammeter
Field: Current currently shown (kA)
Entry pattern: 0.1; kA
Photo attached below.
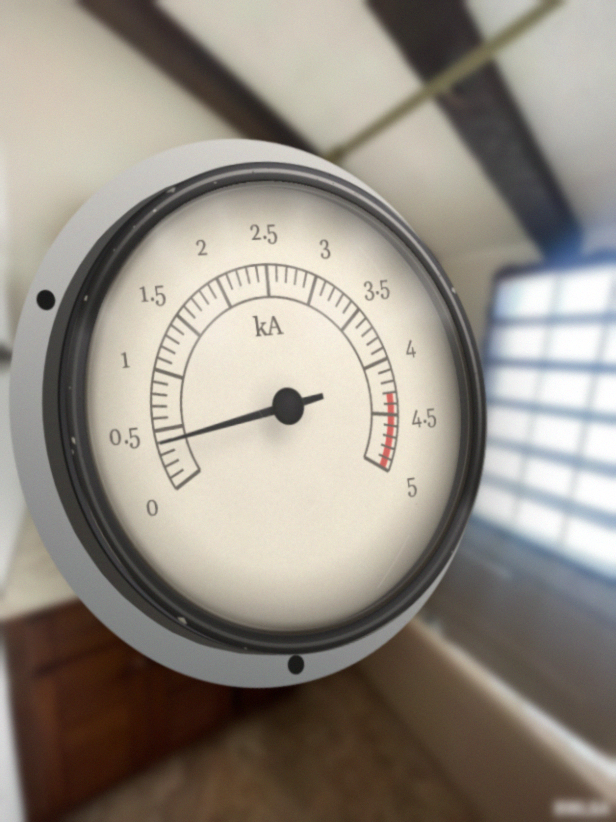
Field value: 0.4; kA
